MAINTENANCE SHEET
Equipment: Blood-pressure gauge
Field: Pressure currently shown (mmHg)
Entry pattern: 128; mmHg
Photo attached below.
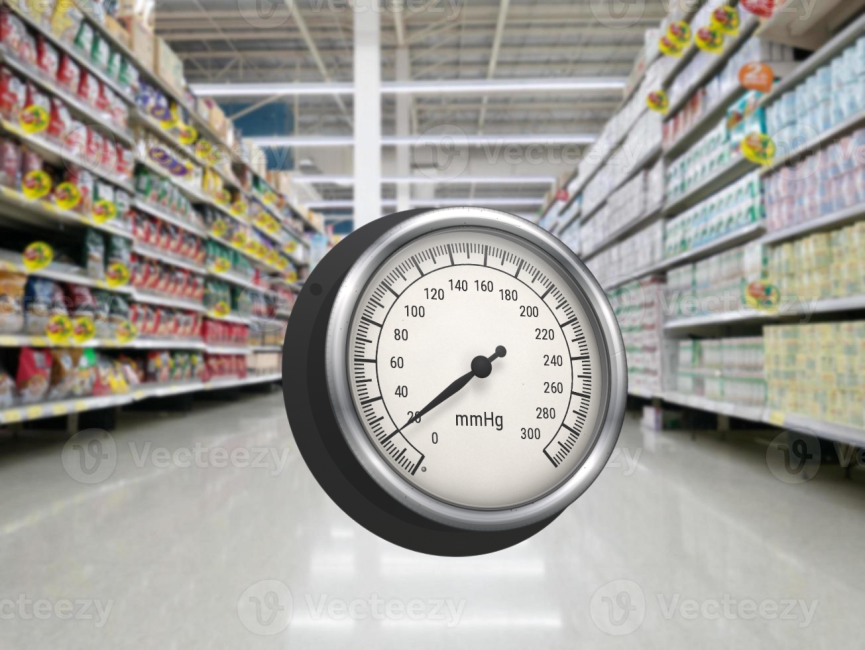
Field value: 20; mmHg
